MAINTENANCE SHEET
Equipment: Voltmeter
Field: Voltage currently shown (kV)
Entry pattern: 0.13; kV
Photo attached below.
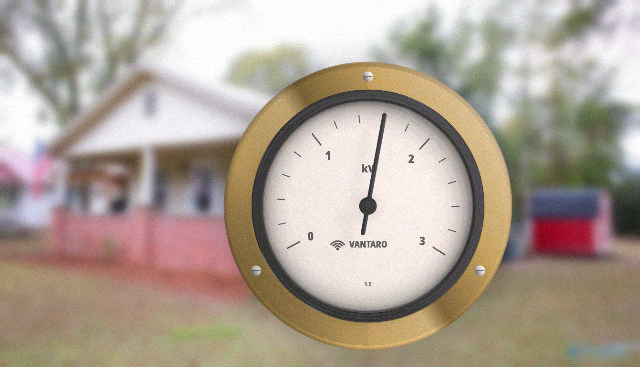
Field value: 1.6; kV
